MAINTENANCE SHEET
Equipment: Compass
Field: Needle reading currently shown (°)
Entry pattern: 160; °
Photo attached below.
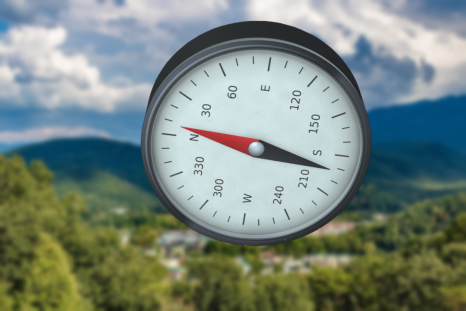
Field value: 10; °
